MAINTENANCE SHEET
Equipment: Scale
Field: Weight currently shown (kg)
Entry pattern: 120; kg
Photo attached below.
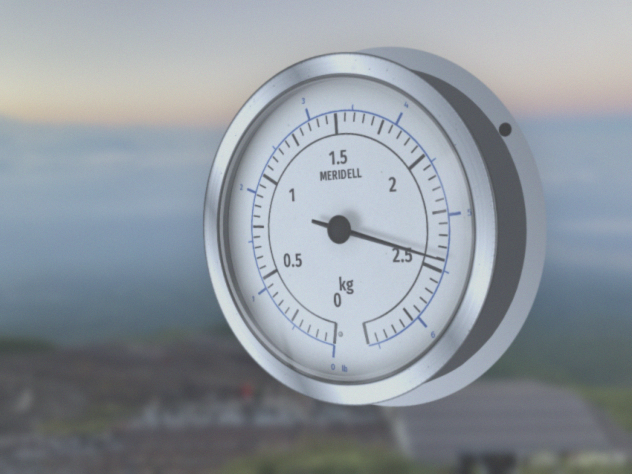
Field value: 2.45; kg
